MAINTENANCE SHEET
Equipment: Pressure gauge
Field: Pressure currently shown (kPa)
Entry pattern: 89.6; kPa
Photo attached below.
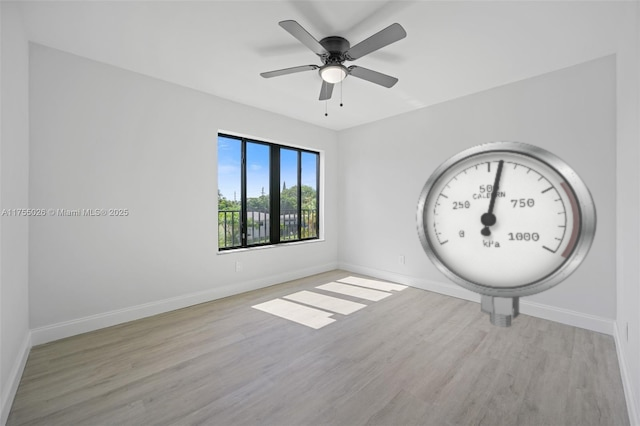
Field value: 550; kPa
